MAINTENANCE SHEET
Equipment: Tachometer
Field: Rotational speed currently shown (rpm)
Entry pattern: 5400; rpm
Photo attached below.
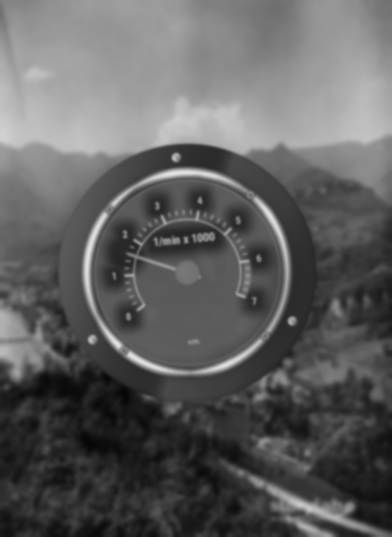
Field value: 1600; rpm
